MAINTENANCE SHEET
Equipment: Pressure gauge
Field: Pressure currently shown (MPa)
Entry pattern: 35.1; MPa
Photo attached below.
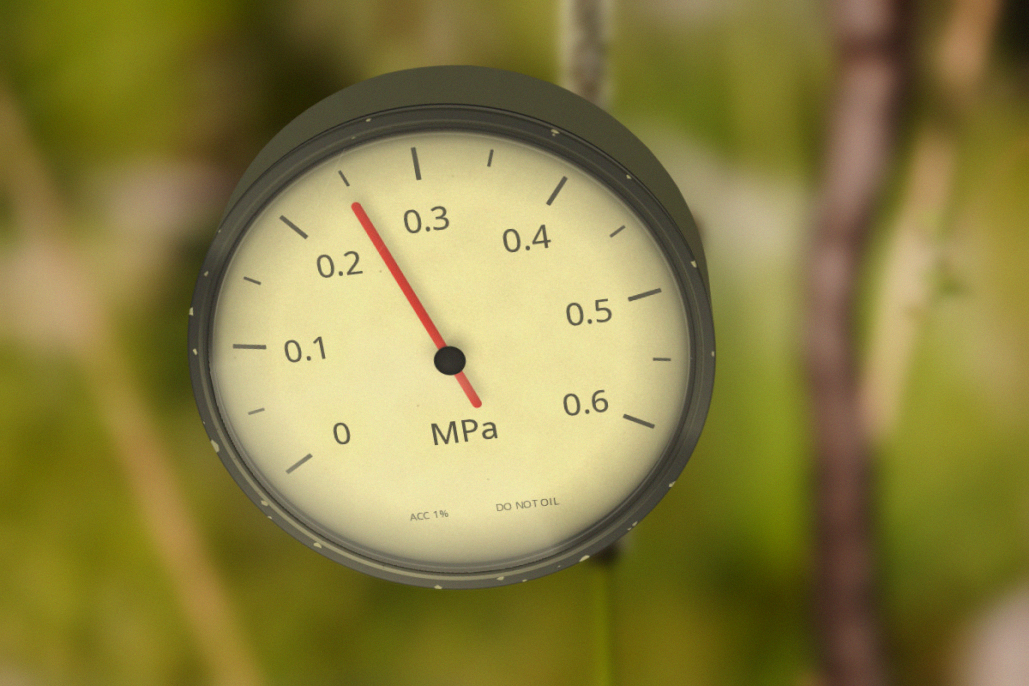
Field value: 0.25; MPa
